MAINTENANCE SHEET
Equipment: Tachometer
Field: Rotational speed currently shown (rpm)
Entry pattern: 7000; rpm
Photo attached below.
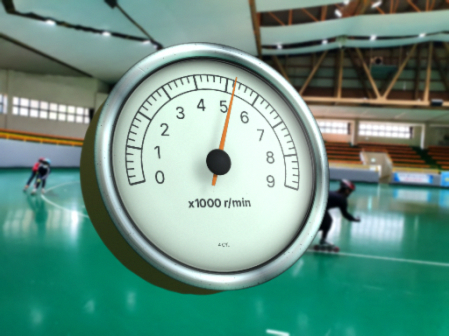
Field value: 5200; rpm
